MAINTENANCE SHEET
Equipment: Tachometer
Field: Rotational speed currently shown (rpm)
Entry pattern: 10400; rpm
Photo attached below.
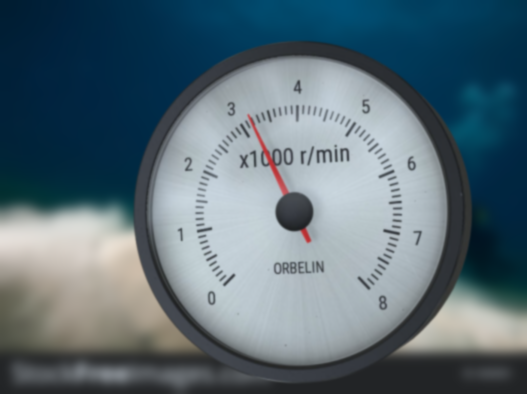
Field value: 3200; rpm
